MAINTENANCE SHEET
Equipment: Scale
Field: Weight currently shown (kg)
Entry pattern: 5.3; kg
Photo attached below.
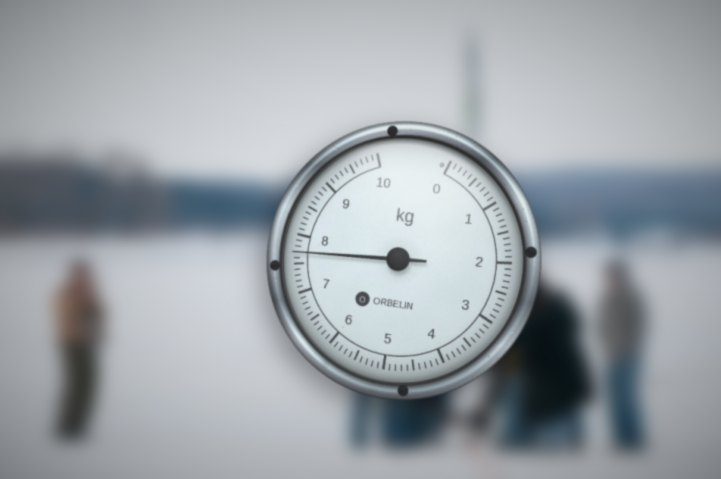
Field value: 7.7; kg
